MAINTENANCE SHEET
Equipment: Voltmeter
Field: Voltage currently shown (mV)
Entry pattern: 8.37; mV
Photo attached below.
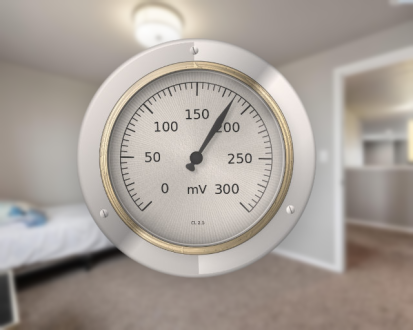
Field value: 185; mV
